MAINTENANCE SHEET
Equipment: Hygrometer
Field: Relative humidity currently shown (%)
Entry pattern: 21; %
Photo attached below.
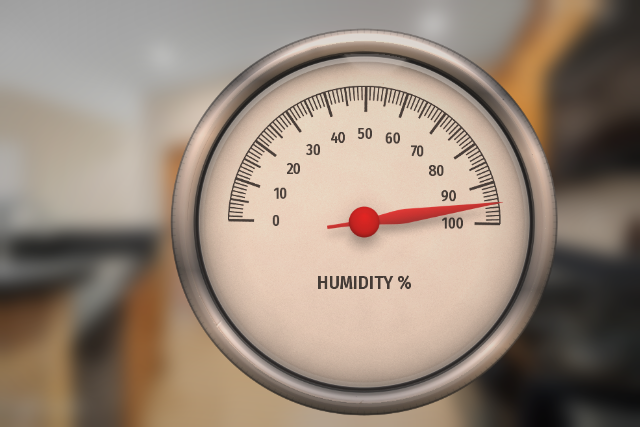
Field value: 95; %
